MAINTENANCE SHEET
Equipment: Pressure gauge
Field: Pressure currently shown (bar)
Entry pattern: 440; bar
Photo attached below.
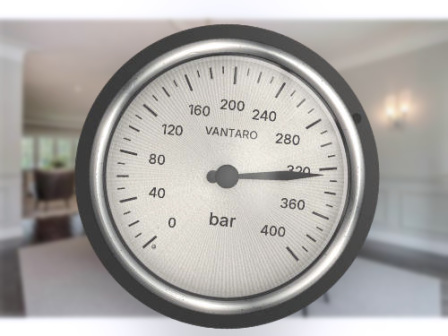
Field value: 325; bar
